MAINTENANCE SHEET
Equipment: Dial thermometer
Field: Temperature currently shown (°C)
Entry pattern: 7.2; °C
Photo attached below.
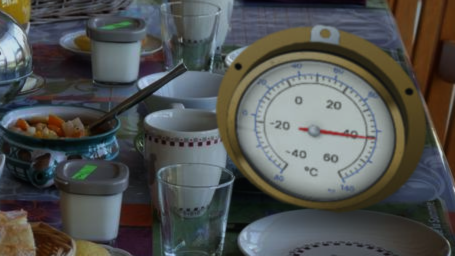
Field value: 40; °C
